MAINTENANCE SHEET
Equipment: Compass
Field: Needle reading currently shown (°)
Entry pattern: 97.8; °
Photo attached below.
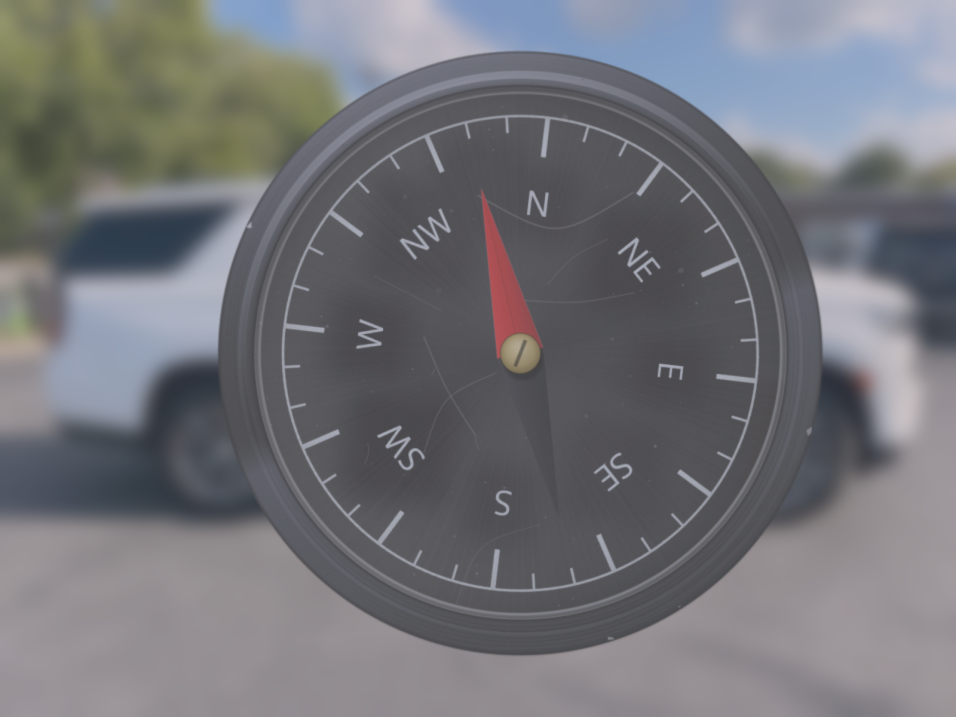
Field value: 340; °
